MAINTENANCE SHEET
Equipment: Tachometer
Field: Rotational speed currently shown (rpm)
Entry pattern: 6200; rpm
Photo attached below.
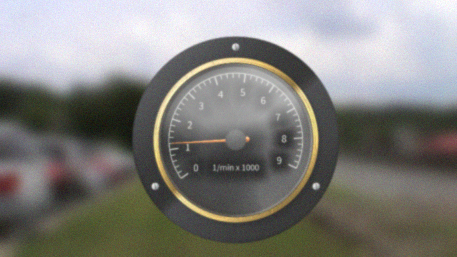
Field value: 1200; rpm
